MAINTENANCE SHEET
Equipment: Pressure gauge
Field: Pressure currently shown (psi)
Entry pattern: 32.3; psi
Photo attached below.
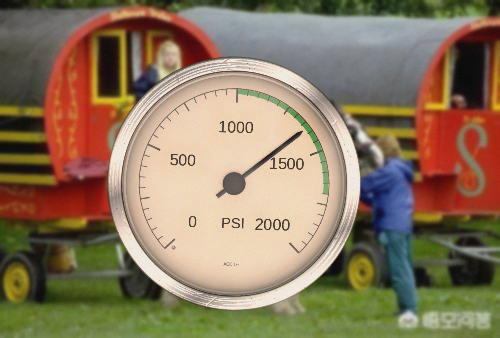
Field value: 1375; psi
